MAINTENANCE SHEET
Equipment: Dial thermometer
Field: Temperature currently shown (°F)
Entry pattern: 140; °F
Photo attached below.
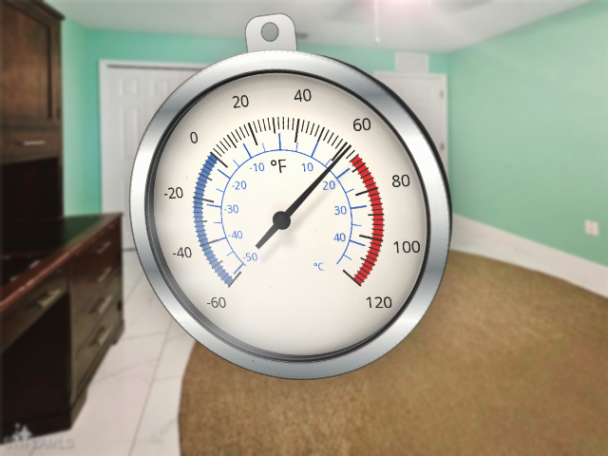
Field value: 62; °F
